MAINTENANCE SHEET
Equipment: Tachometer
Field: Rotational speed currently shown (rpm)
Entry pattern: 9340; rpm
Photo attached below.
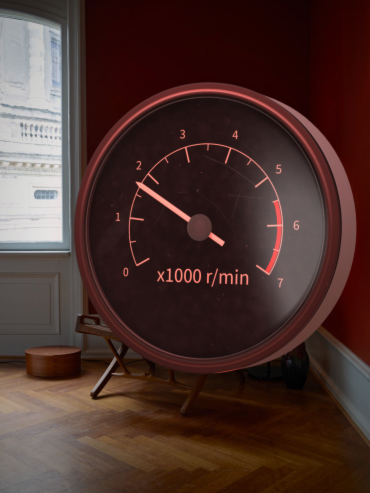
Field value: 1750; rpm
